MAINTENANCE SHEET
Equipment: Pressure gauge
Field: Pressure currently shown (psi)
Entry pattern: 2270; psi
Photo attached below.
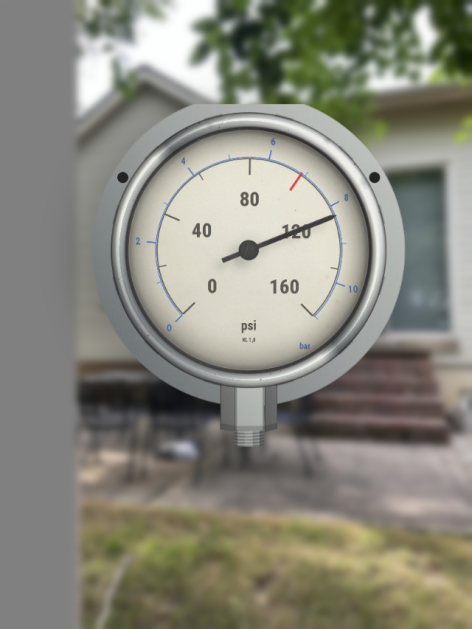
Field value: 120; psi
